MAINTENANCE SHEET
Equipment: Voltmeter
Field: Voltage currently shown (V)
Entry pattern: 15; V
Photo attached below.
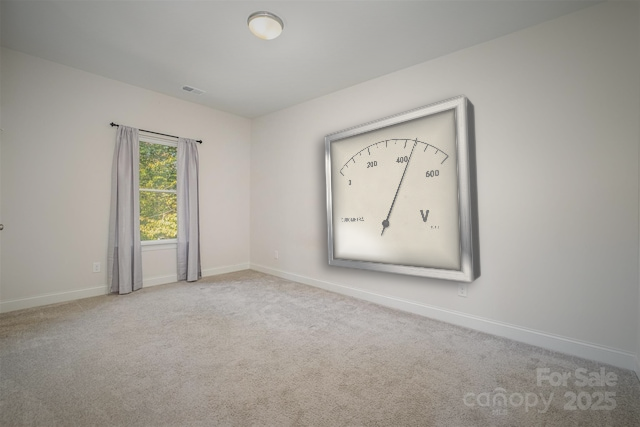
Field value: 450; V
